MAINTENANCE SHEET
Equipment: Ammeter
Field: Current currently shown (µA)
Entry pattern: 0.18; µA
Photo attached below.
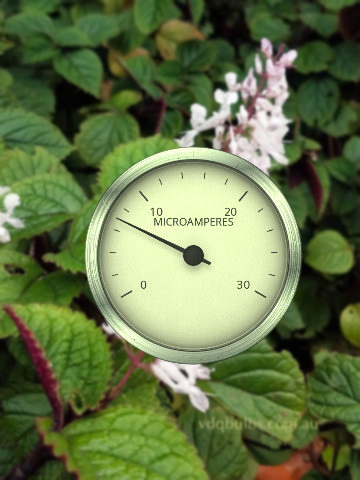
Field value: 7; µA
